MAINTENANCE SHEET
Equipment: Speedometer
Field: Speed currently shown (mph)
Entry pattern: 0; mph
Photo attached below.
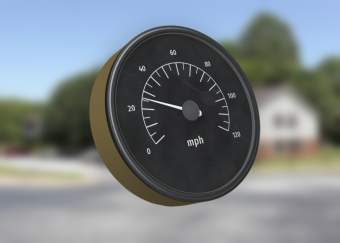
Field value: 25; mph
